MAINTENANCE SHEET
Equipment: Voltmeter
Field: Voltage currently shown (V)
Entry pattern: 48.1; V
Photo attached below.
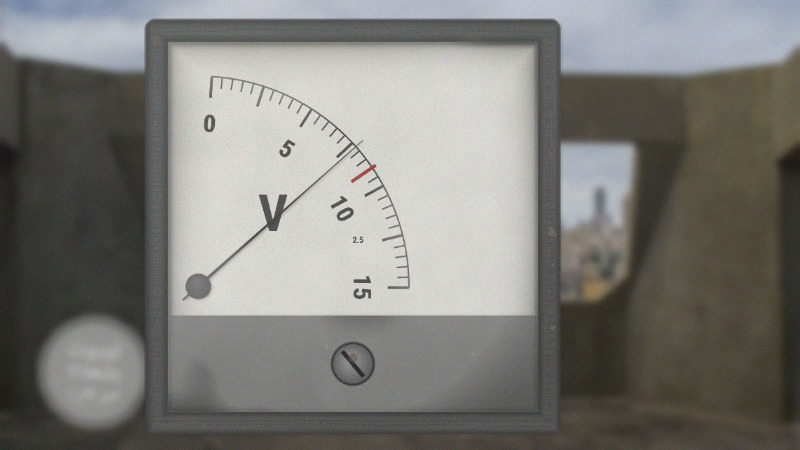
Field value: 7.75; V
